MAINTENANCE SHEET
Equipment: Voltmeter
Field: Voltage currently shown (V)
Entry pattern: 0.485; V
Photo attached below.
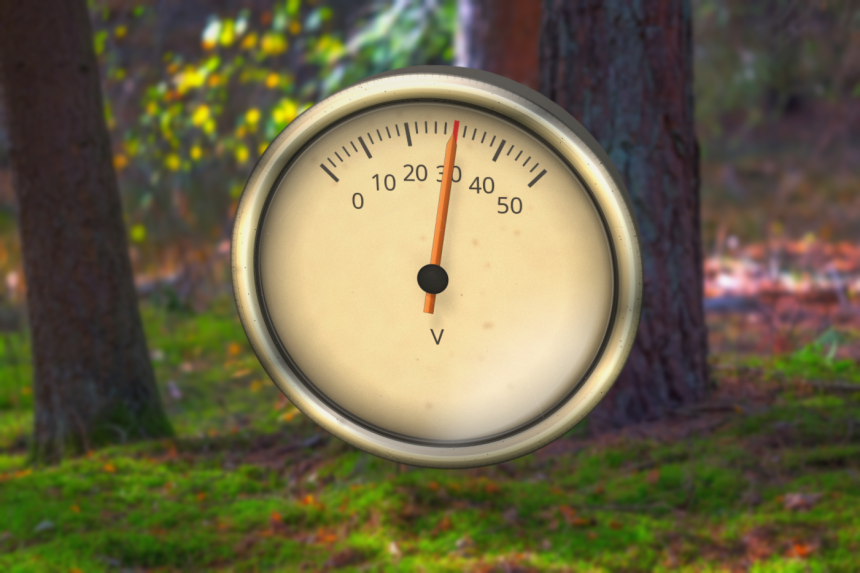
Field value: 30; V
